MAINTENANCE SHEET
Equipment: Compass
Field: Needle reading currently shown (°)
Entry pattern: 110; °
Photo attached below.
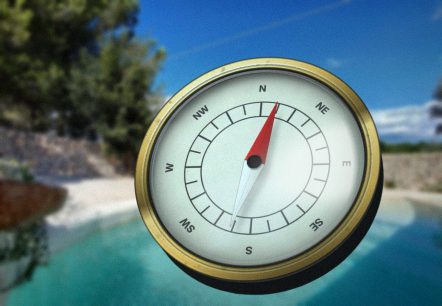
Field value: 15; °
